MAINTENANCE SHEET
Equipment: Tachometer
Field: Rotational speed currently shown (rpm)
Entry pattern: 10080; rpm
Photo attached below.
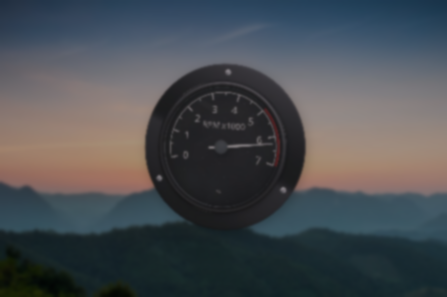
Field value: 6250; rpm
